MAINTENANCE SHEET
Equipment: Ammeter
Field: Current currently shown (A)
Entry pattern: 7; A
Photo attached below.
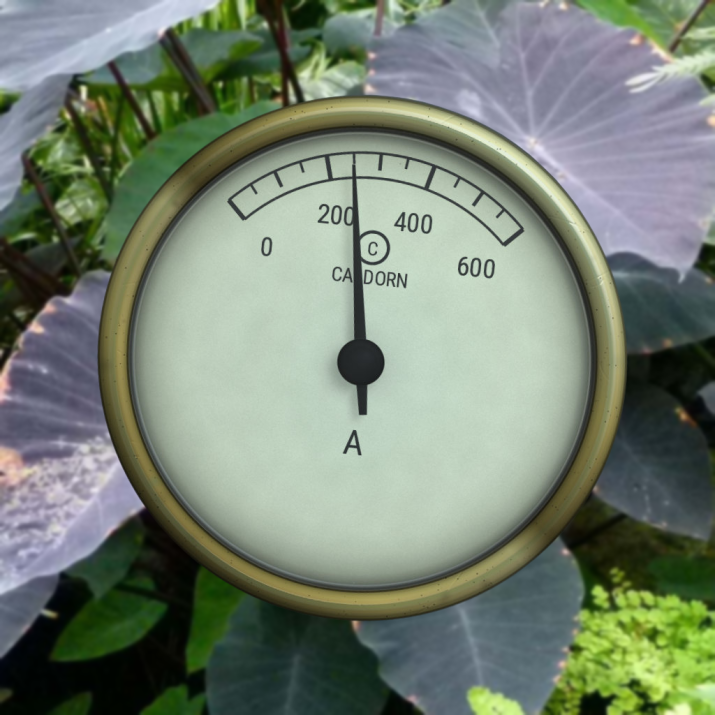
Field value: 250; A
